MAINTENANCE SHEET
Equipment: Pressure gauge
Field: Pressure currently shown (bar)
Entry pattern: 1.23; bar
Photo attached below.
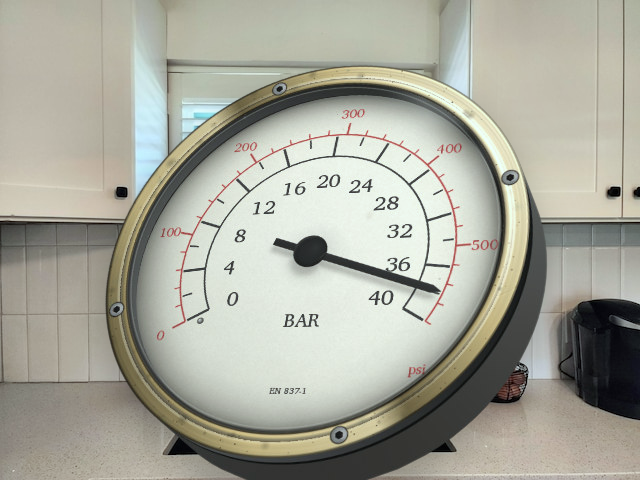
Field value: 38; bar
